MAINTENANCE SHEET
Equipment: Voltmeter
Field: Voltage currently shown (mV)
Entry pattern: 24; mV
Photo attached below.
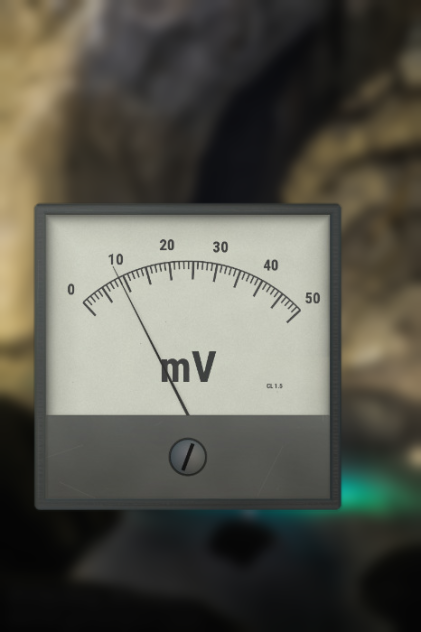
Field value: 9; mV
